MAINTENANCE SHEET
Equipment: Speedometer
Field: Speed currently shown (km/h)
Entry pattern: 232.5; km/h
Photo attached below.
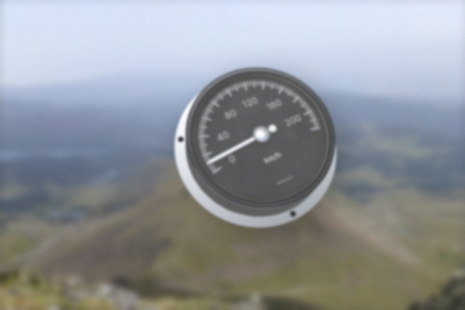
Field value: 10; km/h
